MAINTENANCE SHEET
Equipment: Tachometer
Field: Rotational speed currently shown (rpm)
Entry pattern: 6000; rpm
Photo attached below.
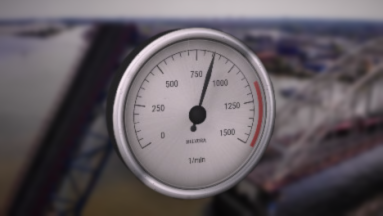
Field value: 850; rpm
